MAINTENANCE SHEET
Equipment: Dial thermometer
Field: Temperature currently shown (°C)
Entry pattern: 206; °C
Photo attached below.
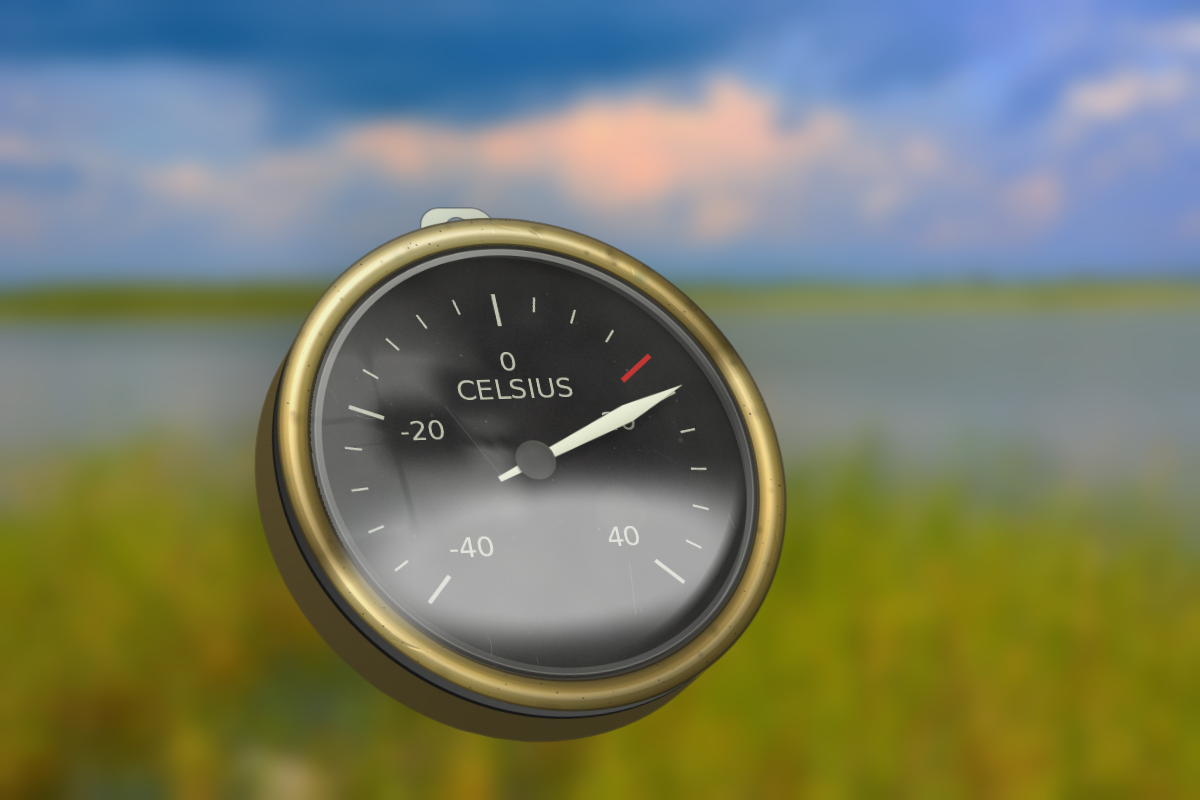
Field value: 20; °C
